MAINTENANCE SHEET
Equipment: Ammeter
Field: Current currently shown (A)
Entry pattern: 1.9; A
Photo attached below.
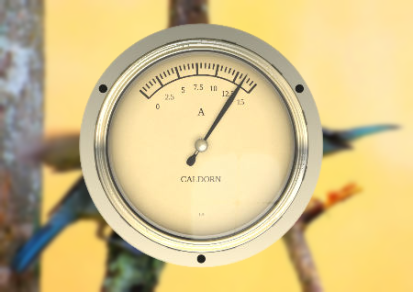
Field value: 13.5; A
